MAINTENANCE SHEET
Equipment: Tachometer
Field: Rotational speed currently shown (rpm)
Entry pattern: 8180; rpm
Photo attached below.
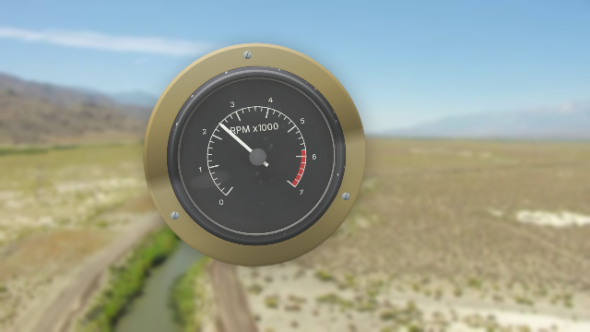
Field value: 2400; rpm
